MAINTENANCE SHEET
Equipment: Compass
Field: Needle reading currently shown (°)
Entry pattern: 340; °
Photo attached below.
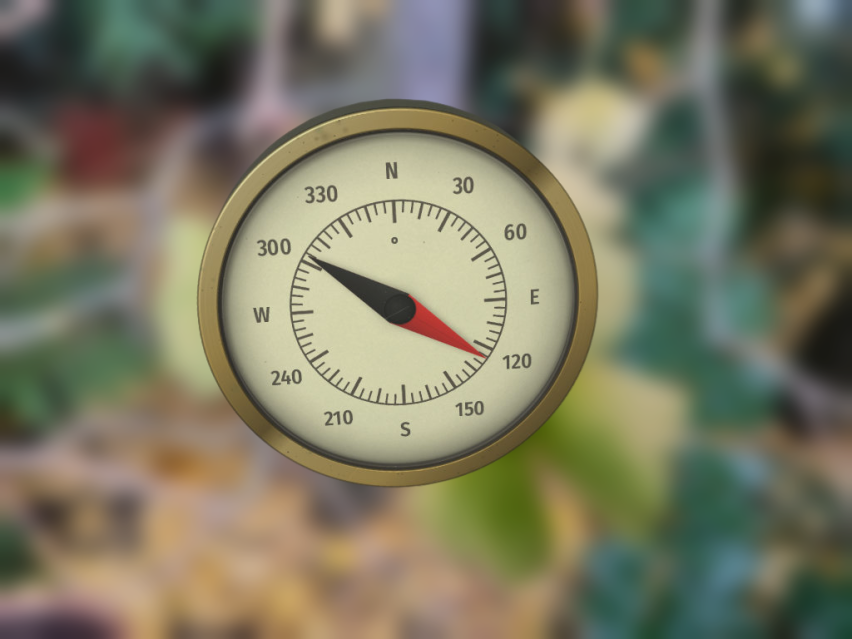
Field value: 125; °
